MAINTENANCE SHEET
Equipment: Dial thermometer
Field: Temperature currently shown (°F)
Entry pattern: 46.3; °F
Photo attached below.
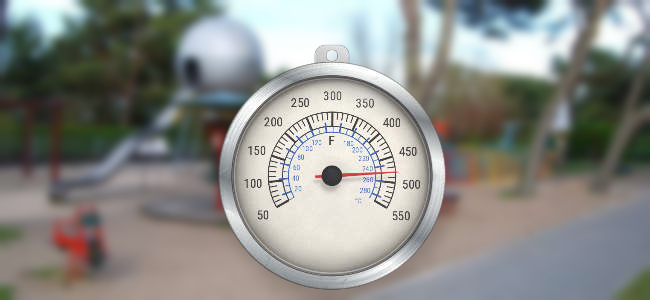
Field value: 480; °F
